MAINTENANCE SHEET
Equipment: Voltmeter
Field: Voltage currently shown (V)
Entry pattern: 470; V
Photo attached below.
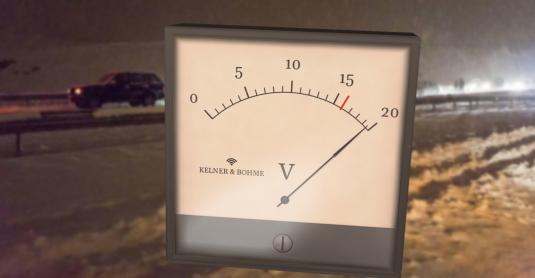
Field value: 19.5; V
